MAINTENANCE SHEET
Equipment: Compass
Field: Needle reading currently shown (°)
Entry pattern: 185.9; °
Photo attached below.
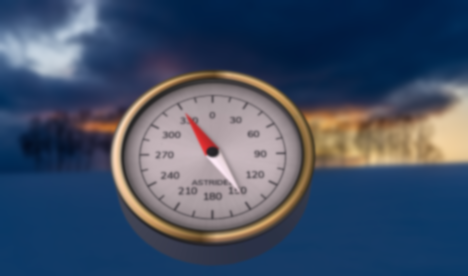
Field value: 330; °
